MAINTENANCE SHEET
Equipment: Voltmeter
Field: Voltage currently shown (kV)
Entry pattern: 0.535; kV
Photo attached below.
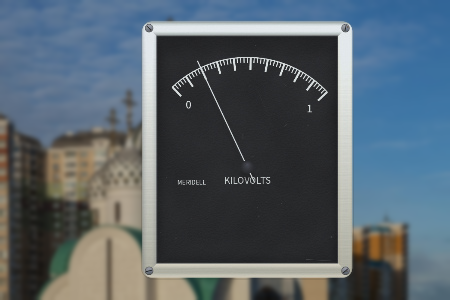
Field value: 0.2; kV
